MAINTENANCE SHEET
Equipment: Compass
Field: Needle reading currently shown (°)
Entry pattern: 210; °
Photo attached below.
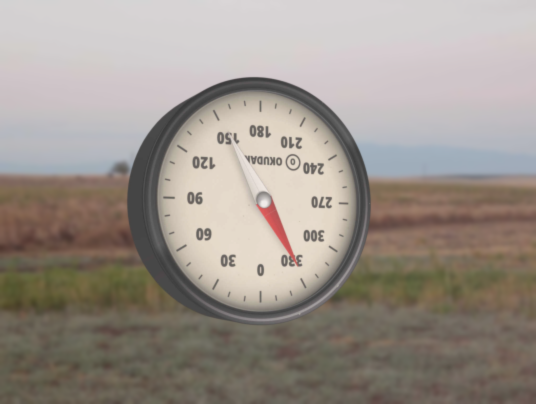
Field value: 330; °
